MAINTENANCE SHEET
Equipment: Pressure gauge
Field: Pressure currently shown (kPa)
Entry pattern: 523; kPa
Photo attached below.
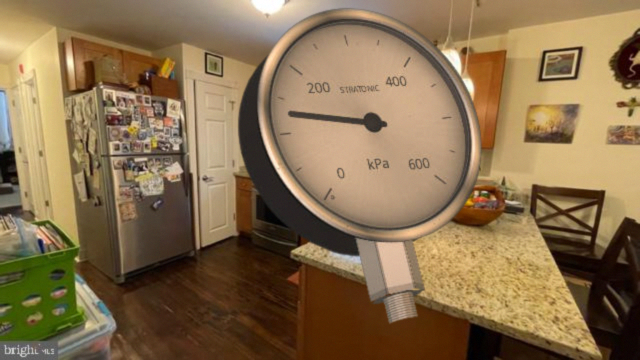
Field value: 125; kPa
